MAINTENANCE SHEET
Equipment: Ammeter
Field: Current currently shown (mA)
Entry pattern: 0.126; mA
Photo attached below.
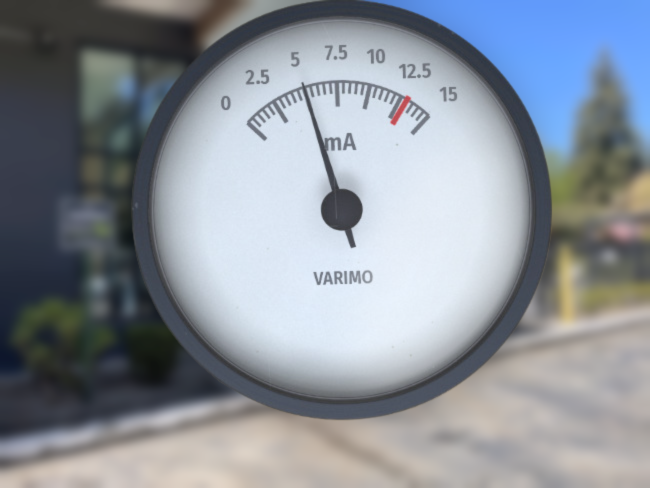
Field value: 5; mA
